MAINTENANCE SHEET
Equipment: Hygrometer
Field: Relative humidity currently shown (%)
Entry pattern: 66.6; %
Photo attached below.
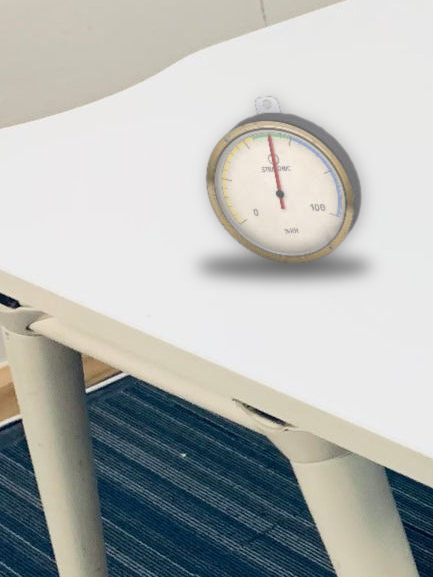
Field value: 52; %
